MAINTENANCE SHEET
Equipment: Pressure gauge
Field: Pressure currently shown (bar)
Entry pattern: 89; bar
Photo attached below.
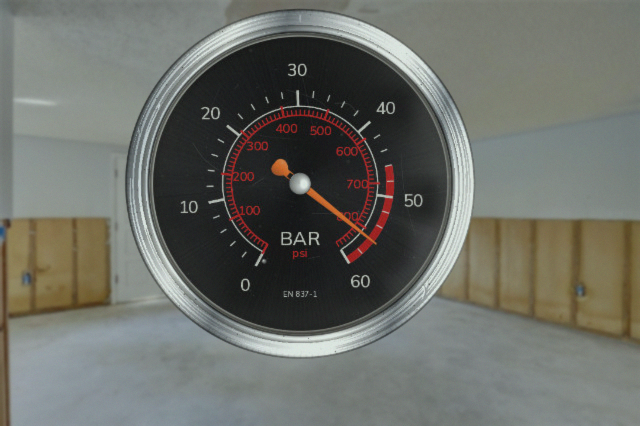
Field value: 56; bar
